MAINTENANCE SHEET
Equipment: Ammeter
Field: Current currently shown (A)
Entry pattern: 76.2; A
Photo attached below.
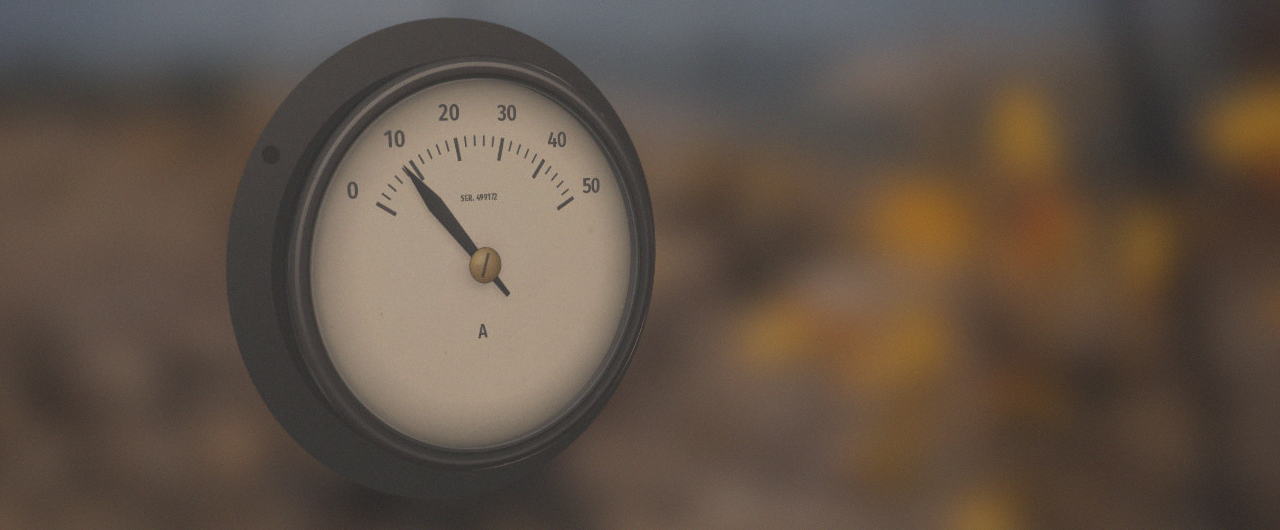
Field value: 8; A
